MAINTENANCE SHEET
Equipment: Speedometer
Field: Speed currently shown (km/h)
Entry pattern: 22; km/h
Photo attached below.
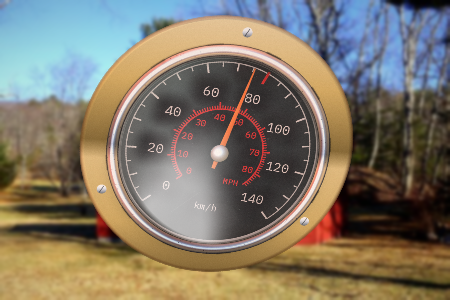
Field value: 75; km/h
